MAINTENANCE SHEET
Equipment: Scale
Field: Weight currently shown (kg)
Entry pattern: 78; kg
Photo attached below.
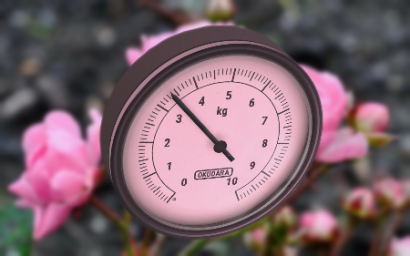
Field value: 3.4; kg
